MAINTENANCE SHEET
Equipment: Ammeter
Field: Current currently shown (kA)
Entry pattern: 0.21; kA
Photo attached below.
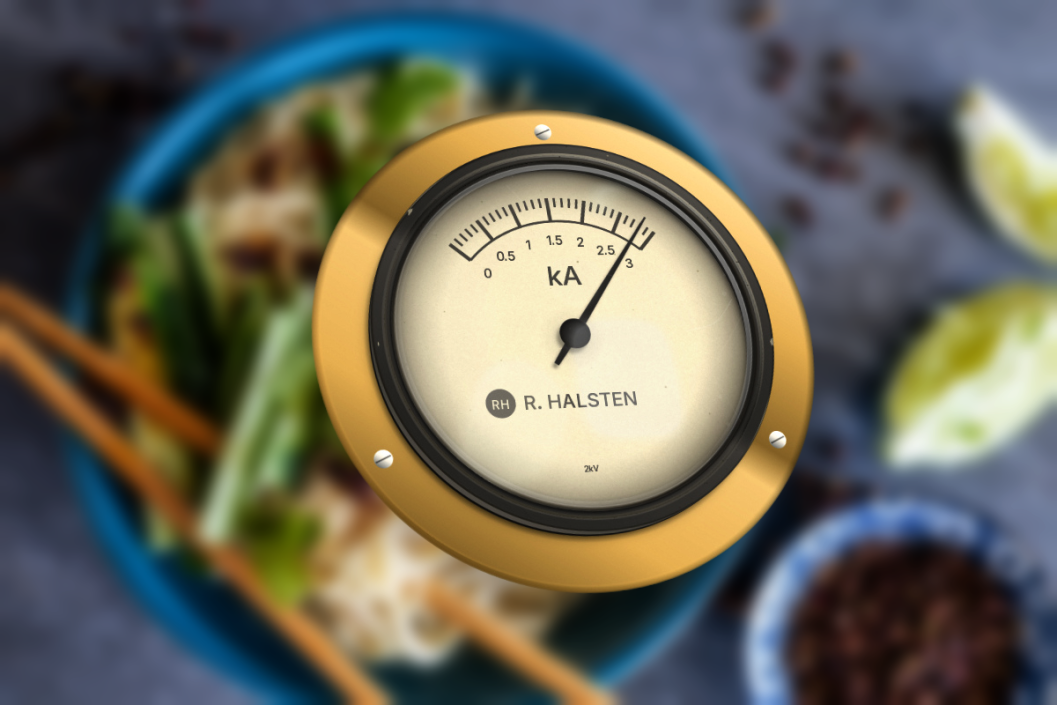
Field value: 2.8; kA
